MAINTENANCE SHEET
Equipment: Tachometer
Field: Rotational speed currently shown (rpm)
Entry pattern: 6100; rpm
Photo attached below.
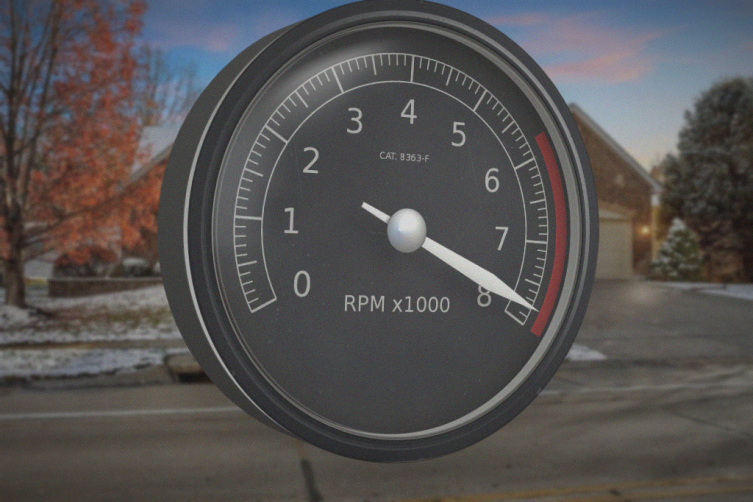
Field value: 7800; rpm
